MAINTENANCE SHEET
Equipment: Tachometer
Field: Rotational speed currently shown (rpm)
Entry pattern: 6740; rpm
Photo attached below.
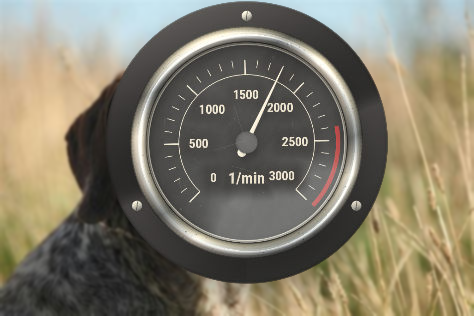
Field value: 1800; rpm
